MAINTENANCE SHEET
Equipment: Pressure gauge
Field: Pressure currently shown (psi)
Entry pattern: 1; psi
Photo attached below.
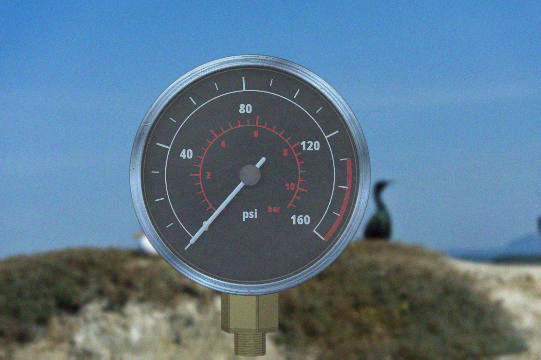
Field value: 0; psi
